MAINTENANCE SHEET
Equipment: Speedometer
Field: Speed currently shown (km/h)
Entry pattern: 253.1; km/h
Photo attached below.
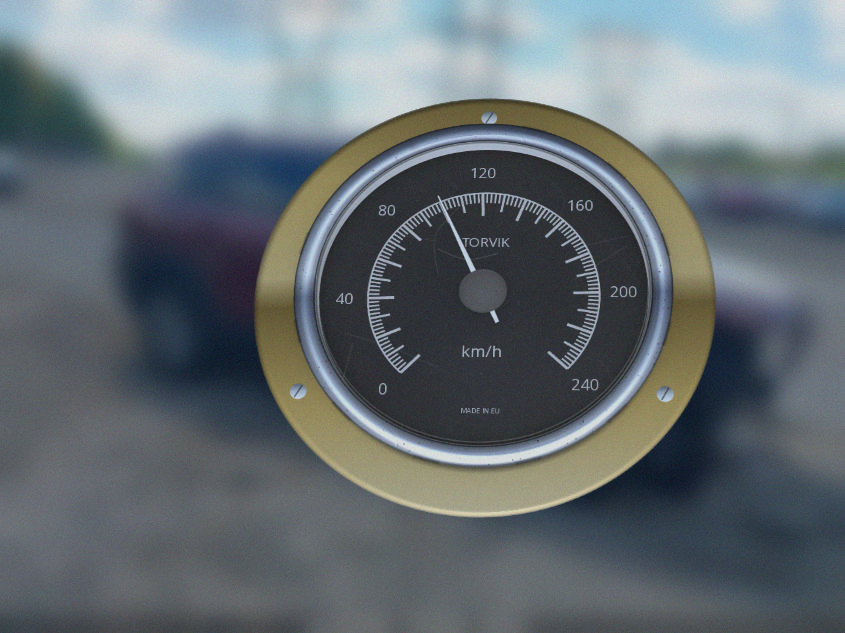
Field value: 100; km/h
